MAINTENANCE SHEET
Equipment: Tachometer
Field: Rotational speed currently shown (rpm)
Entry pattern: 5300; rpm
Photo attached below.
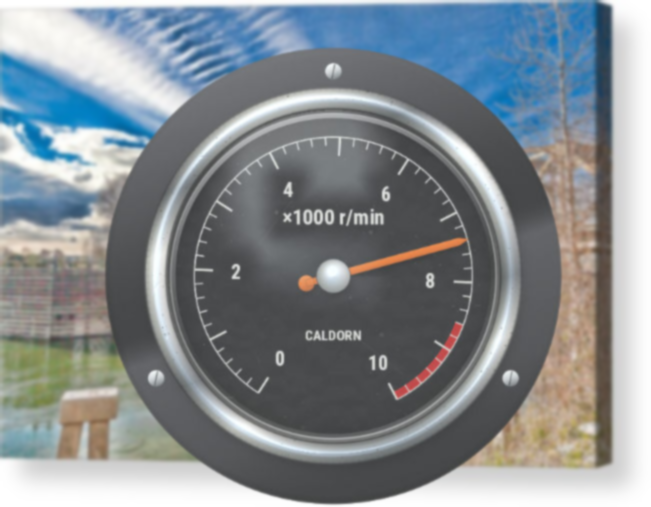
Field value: 7400; rpm
